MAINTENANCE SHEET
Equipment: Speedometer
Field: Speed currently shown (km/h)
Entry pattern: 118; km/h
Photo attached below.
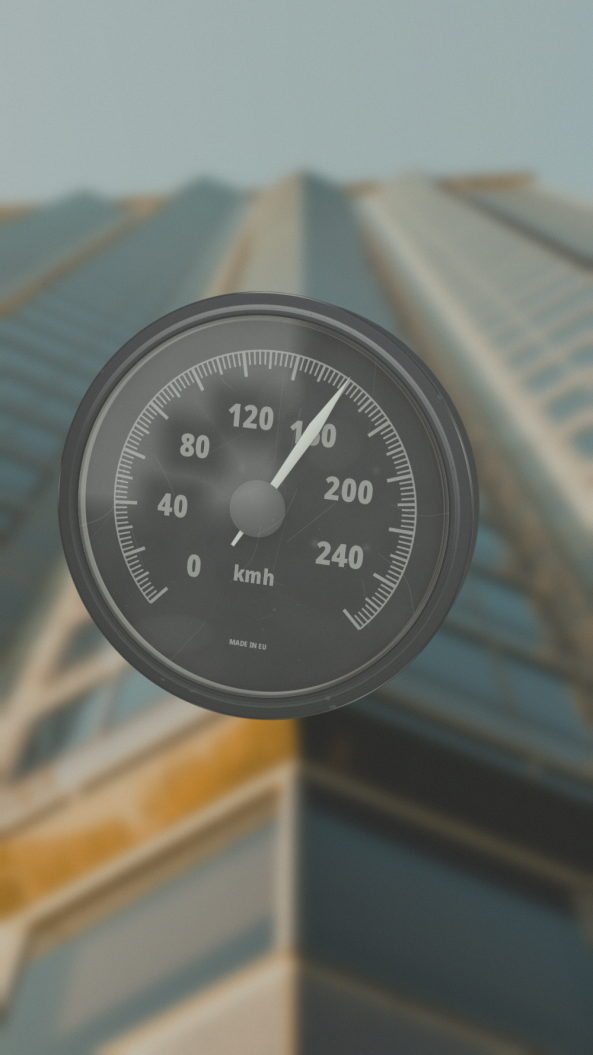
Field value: 160; km/h
